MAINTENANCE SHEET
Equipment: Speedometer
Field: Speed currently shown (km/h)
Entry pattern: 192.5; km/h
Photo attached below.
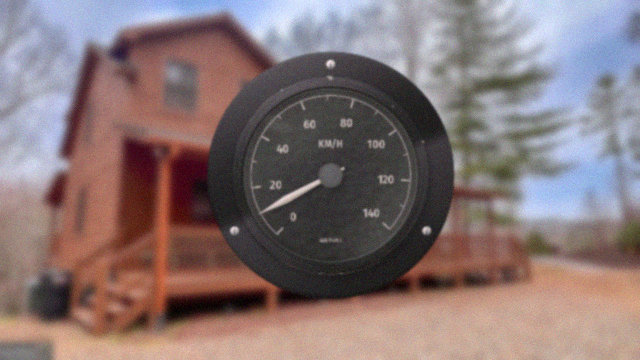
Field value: 10; km/h
